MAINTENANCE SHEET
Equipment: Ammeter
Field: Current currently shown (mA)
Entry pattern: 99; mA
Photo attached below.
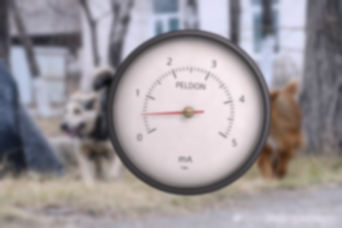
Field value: 0.5; mA
